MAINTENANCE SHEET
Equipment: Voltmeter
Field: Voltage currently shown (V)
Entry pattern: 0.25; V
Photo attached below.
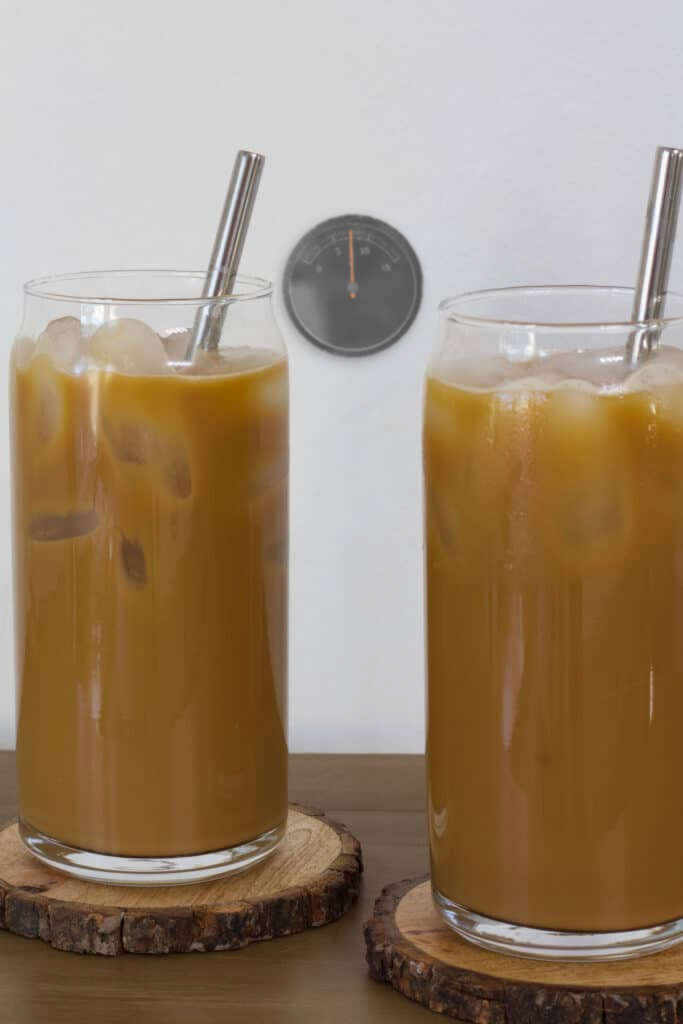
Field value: 7.5; V
